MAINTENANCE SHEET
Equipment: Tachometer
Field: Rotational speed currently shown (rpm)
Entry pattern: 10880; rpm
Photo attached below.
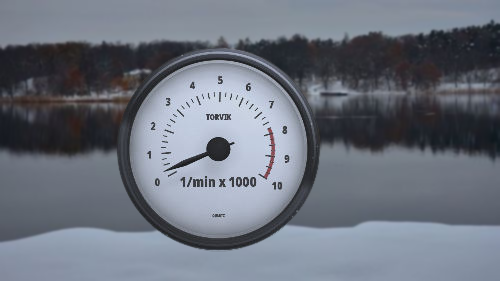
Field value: 250; rpm
